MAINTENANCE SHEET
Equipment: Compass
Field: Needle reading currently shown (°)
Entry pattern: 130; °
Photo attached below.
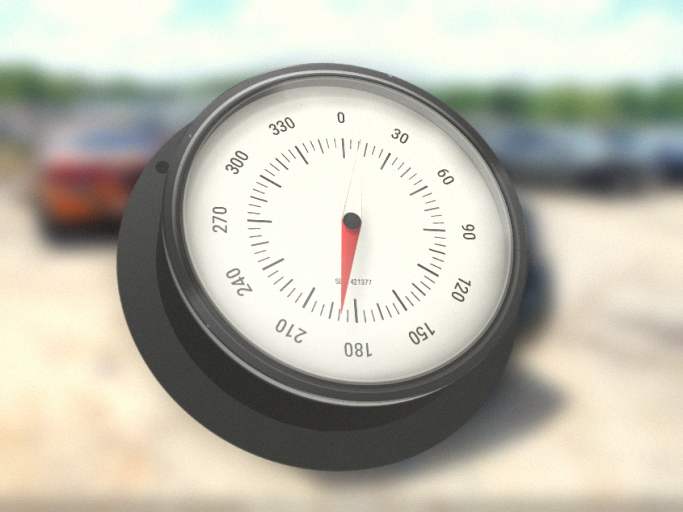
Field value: 190; °
